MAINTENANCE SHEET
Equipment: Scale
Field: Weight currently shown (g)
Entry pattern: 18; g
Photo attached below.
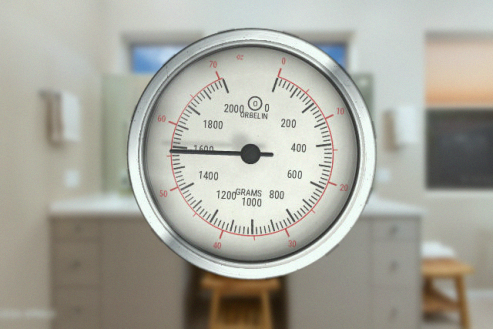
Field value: 1580; g
